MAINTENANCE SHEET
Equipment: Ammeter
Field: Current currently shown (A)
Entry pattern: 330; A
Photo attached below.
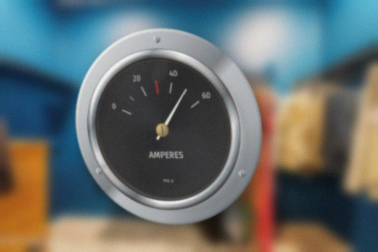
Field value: 50; A
